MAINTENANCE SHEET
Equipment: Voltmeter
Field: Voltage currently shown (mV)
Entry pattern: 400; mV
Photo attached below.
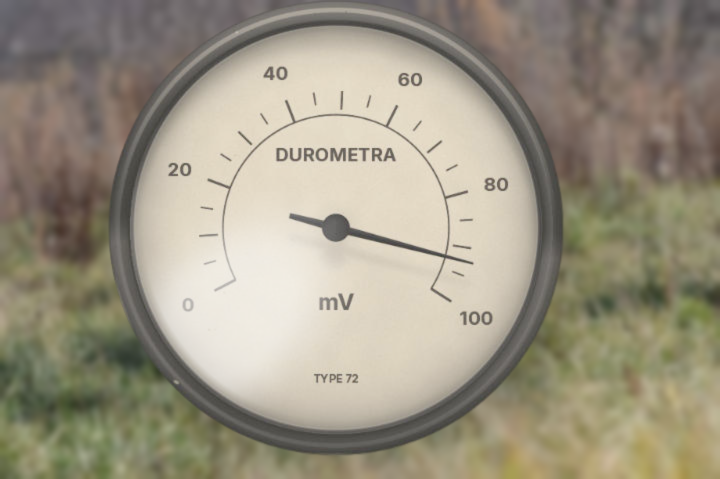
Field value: 92.5; mV
